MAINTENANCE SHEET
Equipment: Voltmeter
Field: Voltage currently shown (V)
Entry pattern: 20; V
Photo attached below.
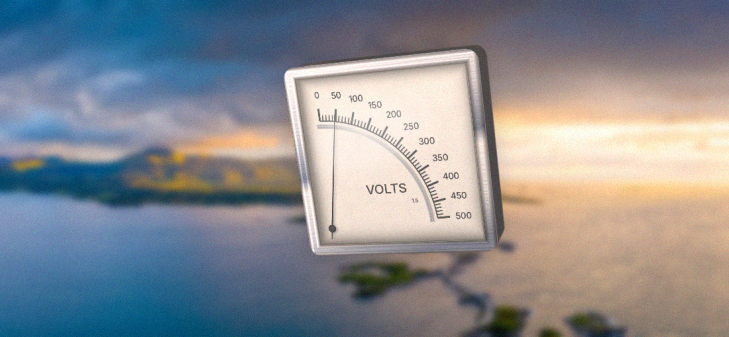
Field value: 50; V
